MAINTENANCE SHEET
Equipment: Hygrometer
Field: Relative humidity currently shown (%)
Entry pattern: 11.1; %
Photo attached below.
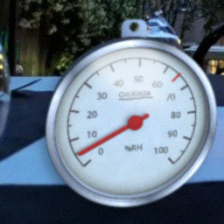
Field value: 5; %
